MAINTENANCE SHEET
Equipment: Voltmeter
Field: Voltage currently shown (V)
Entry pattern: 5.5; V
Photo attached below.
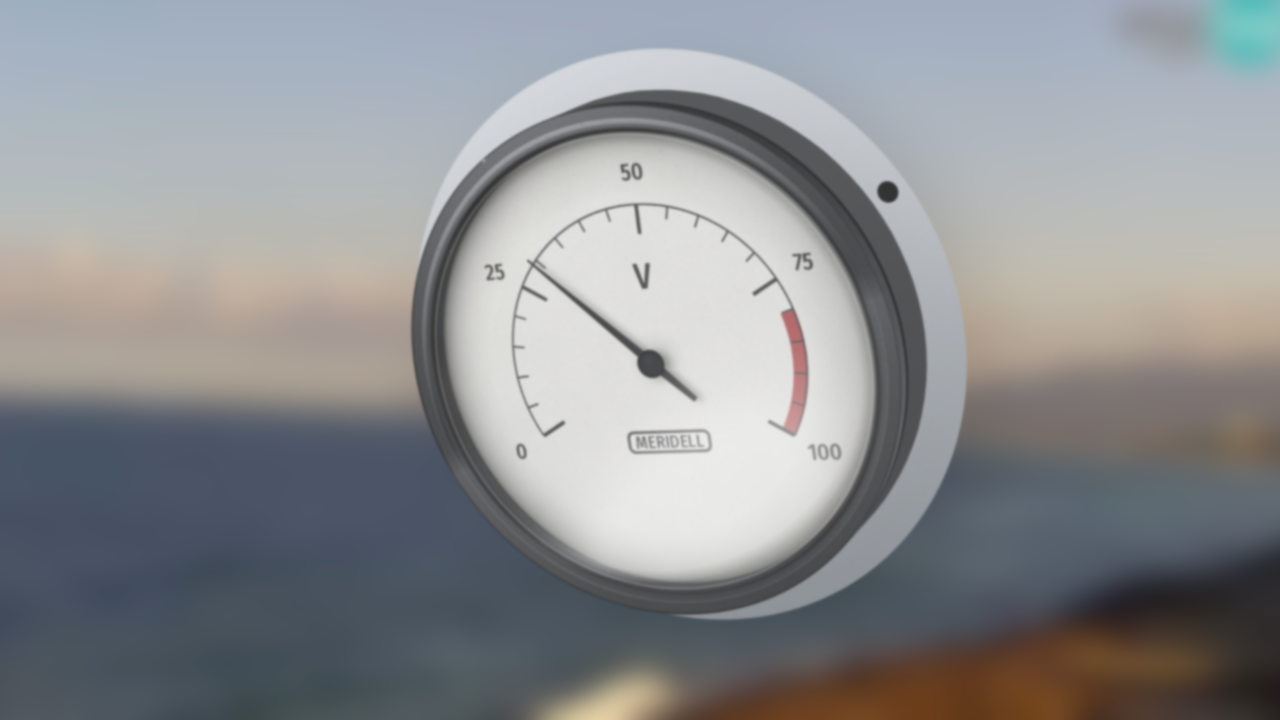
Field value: 30; V
